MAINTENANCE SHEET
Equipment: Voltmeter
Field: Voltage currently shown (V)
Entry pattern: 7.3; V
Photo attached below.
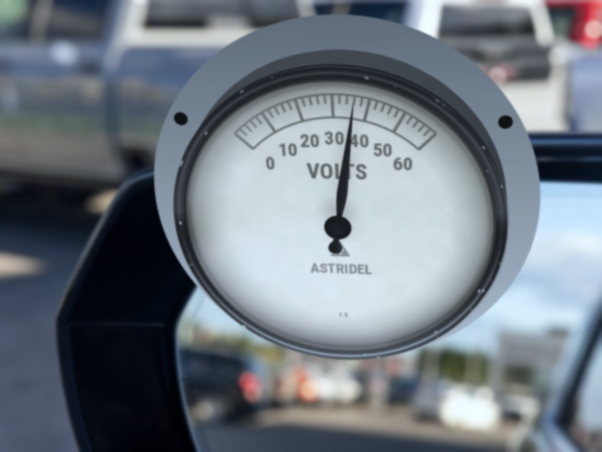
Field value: 36; V
